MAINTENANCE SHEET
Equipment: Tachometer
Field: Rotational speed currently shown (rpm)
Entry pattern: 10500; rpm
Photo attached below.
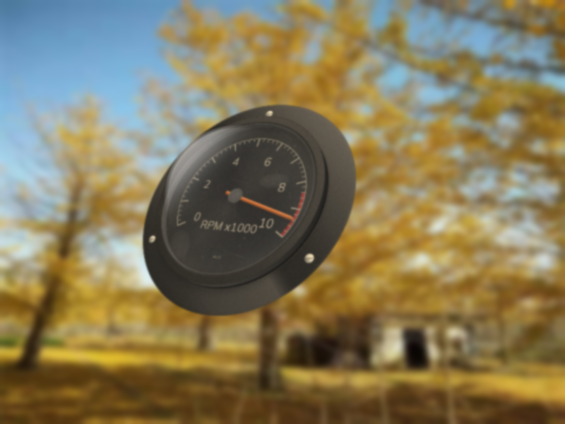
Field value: 9400; rpm
